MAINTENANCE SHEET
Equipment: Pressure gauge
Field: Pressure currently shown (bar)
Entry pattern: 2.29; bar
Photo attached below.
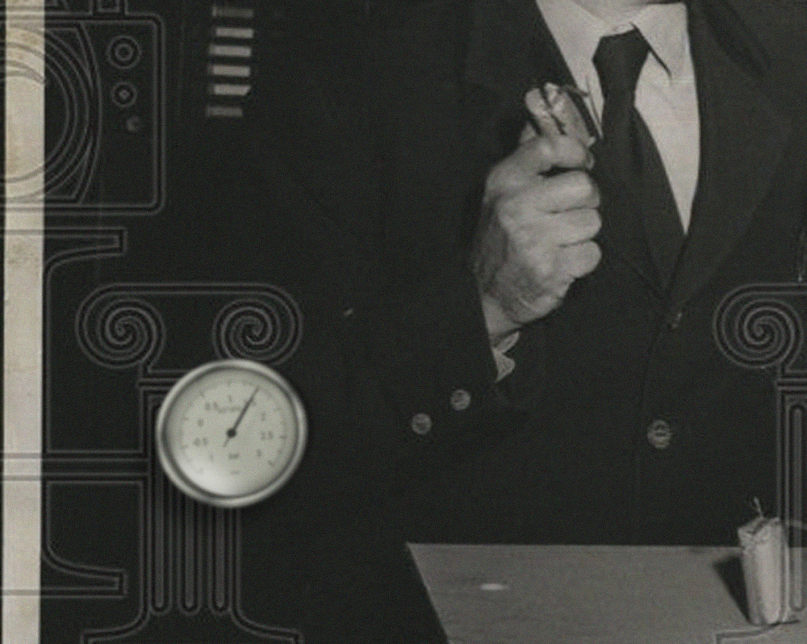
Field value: 1.5; bar
